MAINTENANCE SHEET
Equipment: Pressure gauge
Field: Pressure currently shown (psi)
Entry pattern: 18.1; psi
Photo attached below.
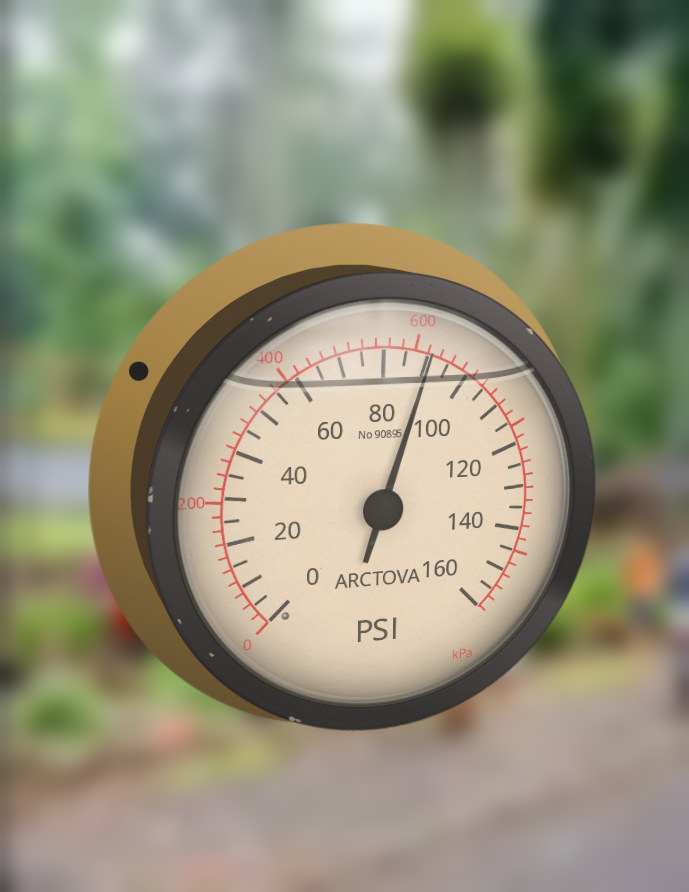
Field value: 90; psi
